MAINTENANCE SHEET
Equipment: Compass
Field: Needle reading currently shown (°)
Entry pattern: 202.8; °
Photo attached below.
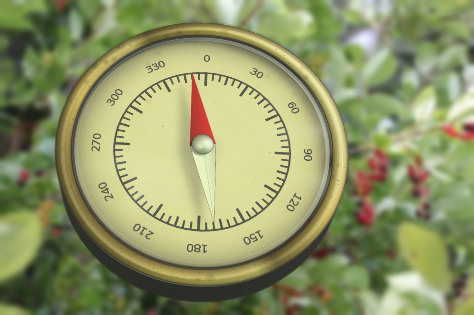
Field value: 350; °
